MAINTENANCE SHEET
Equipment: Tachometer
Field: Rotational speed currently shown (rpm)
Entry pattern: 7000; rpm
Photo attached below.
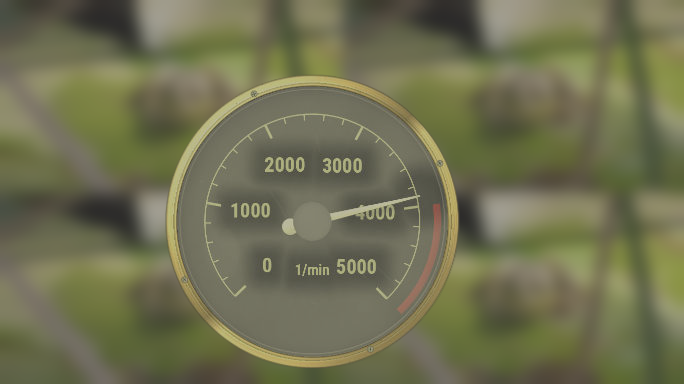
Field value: 3900; rpm
